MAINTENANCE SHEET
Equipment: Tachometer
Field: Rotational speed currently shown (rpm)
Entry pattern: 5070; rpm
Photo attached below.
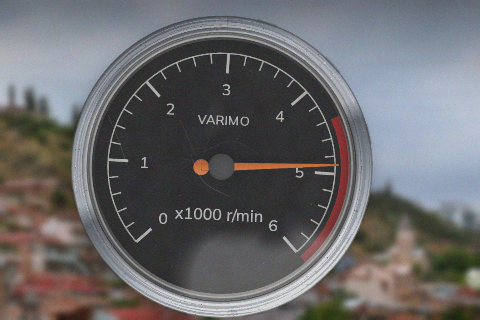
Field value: 4900; rpm
